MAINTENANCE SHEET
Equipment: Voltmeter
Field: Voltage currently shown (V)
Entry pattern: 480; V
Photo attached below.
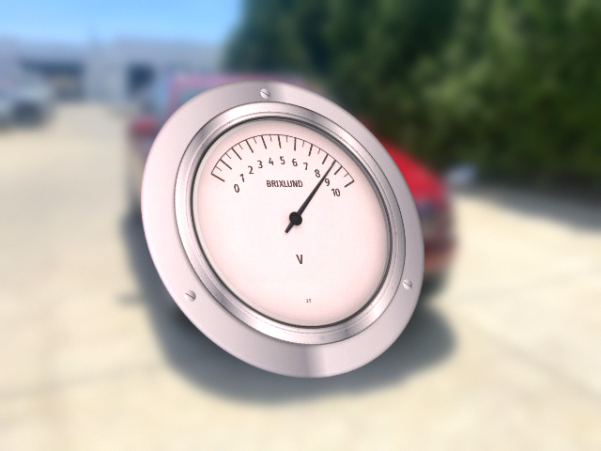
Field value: 8.5; V
